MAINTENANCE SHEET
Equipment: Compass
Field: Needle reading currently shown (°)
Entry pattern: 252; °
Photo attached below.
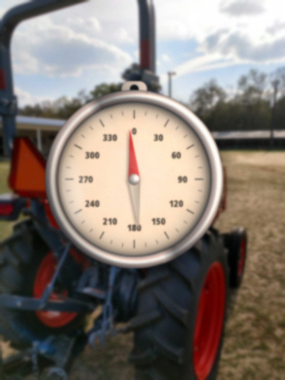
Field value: 355; °
